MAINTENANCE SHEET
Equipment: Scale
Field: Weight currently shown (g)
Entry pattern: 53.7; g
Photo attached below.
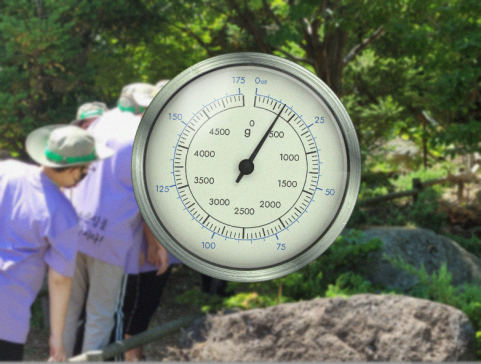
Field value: 350; g
